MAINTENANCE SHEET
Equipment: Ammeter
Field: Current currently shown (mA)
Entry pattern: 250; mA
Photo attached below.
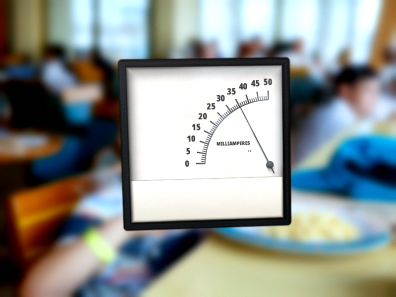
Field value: 35; mA
